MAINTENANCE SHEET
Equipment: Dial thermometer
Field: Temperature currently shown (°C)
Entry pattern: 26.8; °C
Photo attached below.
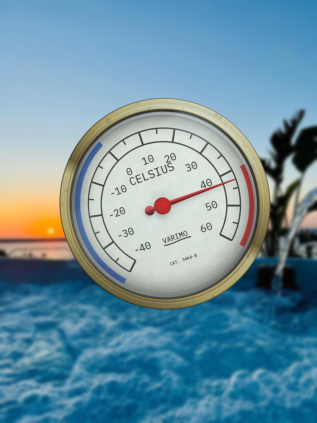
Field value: 42.5; °C
